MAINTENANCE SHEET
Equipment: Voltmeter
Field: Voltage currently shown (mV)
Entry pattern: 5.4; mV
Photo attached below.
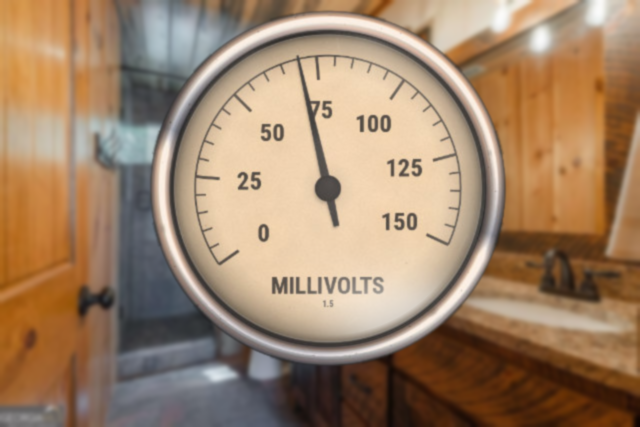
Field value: 70; mV
